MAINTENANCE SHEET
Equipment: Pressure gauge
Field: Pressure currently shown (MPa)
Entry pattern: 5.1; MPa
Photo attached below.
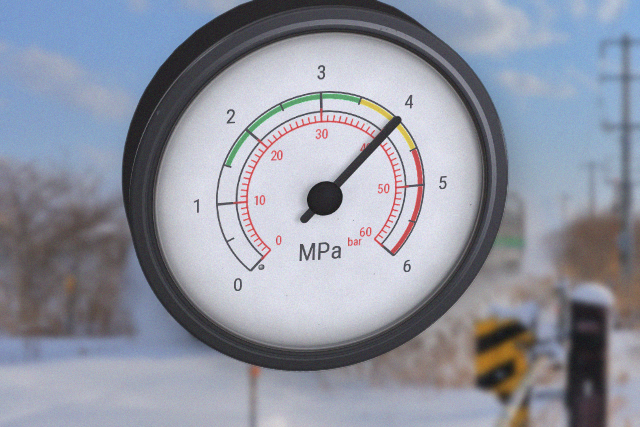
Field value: 4; MPa
